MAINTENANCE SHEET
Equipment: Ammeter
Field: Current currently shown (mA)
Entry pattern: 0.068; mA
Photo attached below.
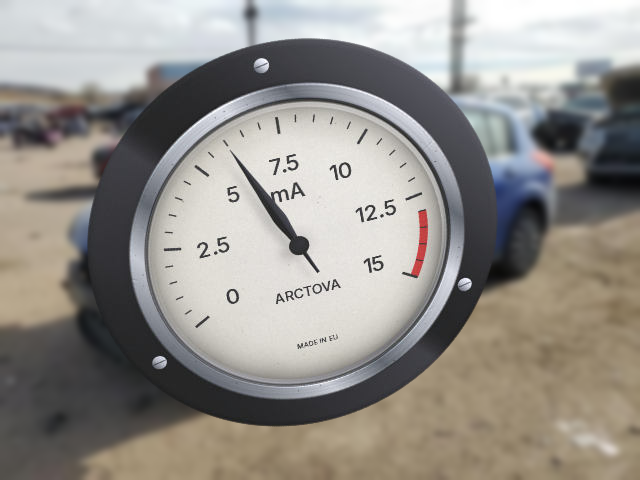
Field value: 6; mA
